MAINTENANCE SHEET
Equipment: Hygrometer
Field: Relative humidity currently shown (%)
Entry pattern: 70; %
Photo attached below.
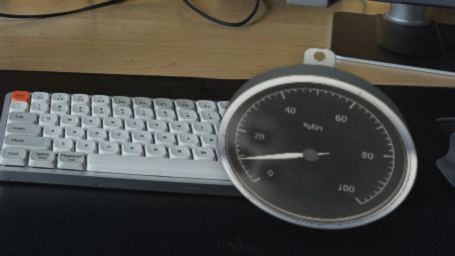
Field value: 10; %
